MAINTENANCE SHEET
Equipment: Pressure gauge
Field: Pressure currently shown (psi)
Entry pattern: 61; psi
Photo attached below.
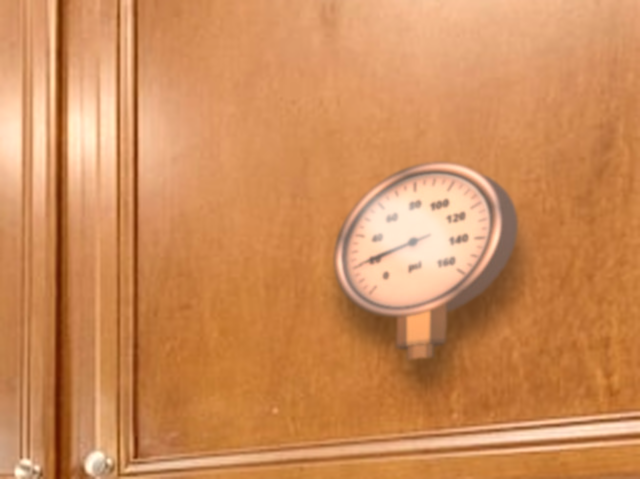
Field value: 20; psi
